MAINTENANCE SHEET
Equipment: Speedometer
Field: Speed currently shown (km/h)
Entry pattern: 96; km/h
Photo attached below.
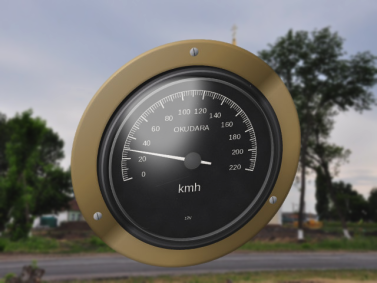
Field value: 30; km/h
